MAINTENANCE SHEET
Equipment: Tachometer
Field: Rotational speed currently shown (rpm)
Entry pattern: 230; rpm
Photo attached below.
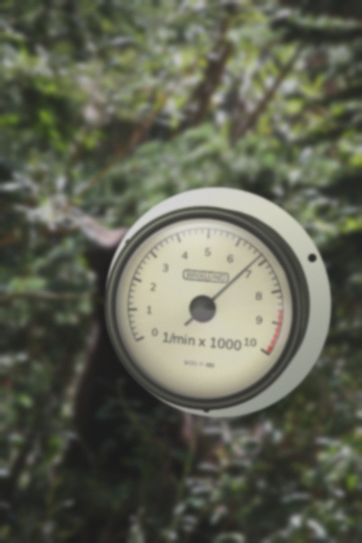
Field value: 6800; rpm
